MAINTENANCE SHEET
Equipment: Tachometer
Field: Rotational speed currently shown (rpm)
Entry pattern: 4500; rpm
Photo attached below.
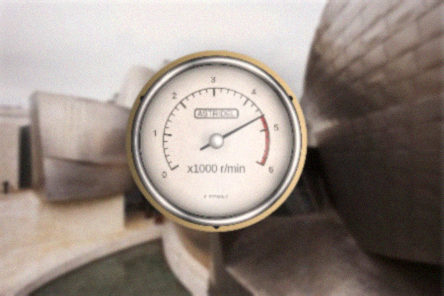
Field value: 4600; rpm
